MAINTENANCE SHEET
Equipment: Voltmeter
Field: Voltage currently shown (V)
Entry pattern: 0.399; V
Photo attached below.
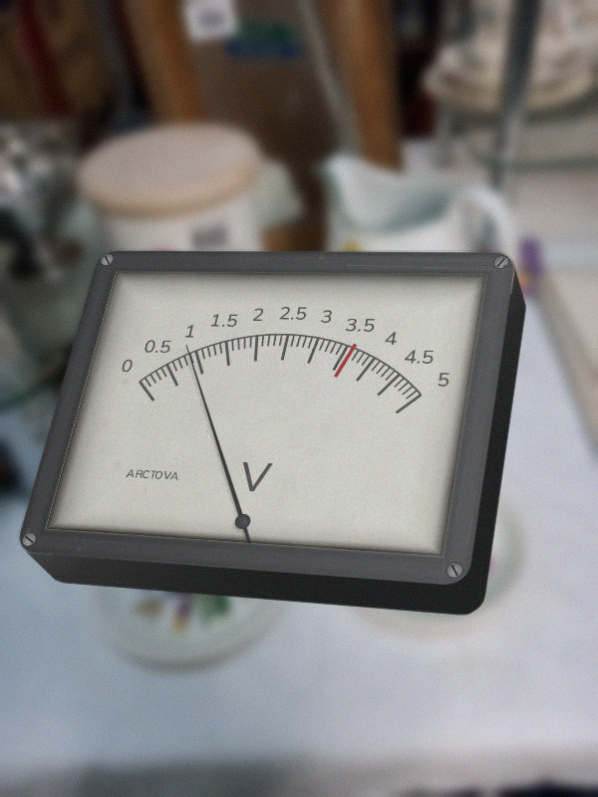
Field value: 0.9; V
